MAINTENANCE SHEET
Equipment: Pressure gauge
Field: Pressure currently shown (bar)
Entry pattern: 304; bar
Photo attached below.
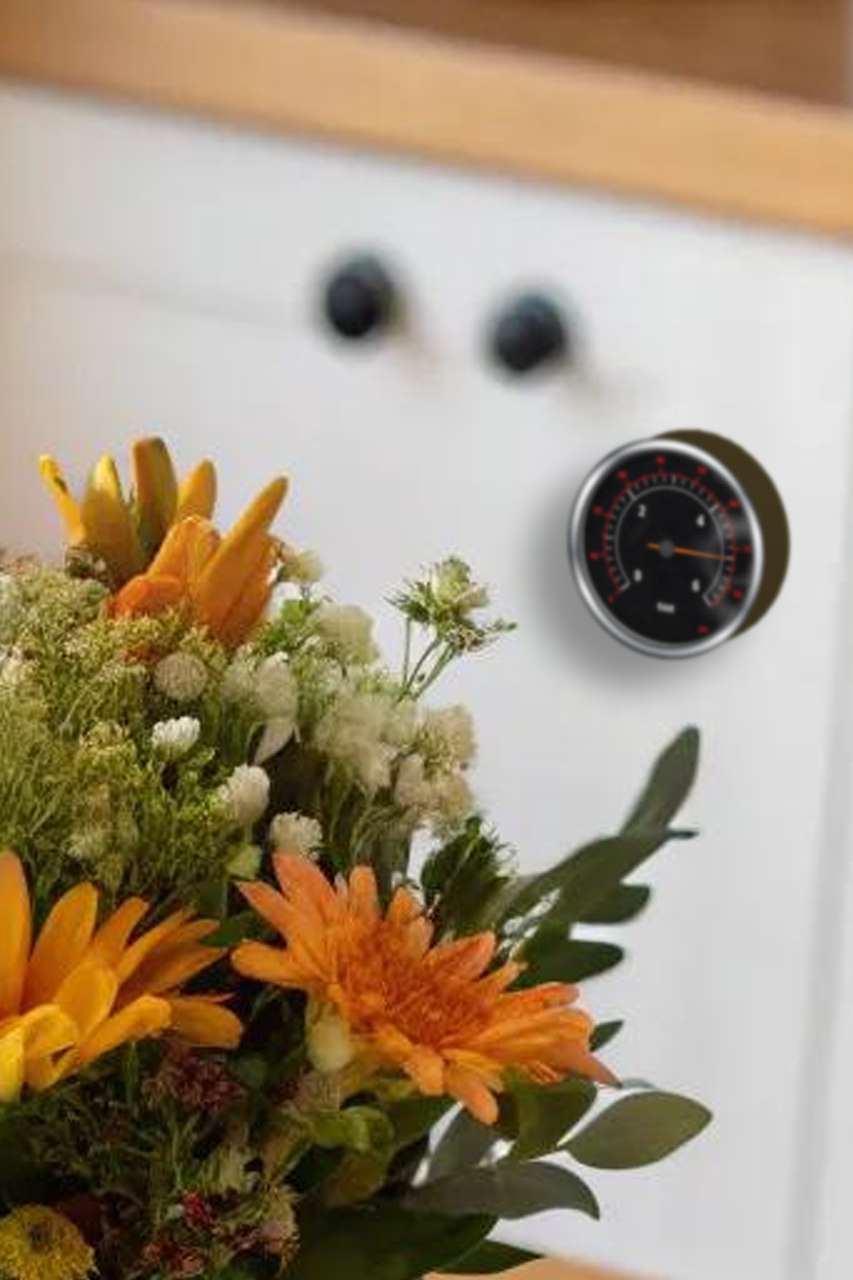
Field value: 5; bar
